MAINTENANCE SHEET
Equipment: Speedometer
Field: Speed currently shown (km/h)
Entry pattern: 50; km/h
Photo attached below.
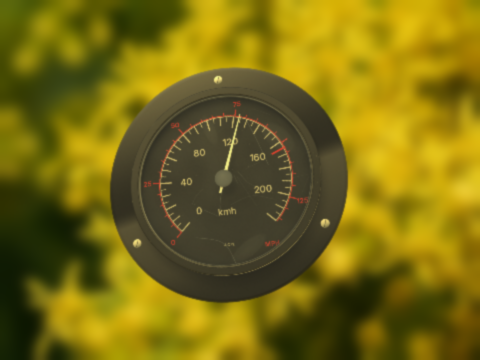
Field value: 125; km/h
